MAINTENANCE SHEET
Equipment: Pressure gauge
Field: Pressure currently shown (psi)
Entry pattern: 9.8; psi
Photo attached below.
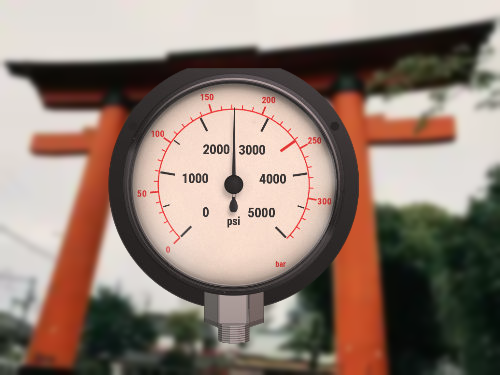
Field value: 2500; psi
